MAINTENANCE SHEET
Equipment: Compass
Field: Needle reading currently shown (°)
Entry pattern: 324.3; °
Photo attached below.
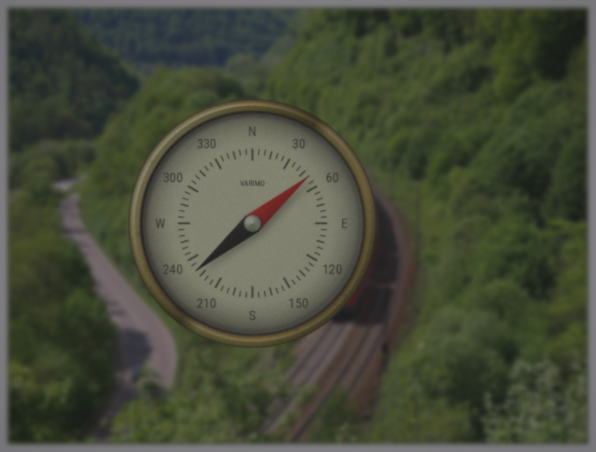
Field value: 50; °
